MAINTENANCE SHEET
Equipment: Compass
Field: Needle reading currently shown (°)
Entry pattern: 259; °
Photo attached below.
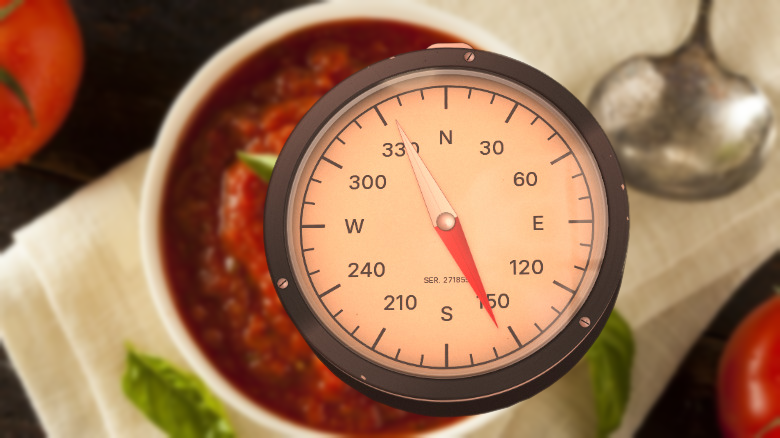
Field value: 155; °
